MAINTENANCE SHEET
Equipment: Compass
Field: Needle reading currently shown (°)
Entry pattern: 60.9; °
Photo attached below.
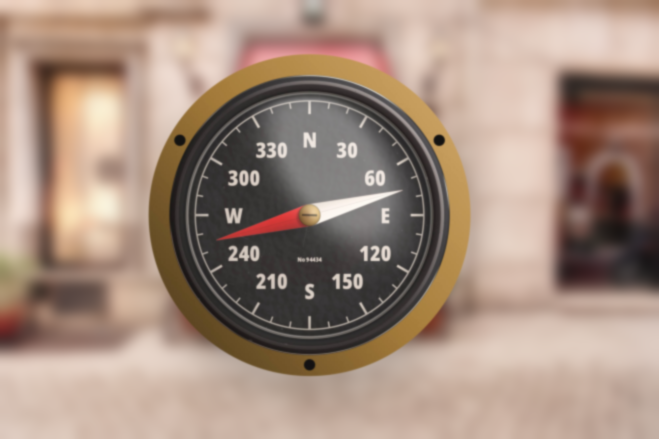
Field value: 255; °
